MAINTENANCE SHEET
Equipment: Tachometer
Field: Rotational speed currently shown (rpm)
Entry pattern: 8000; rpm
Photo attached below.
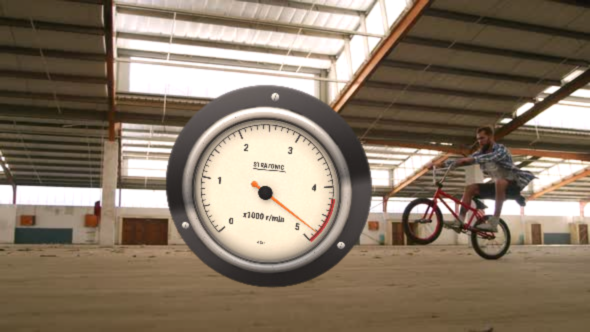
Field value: 4800; rpm
